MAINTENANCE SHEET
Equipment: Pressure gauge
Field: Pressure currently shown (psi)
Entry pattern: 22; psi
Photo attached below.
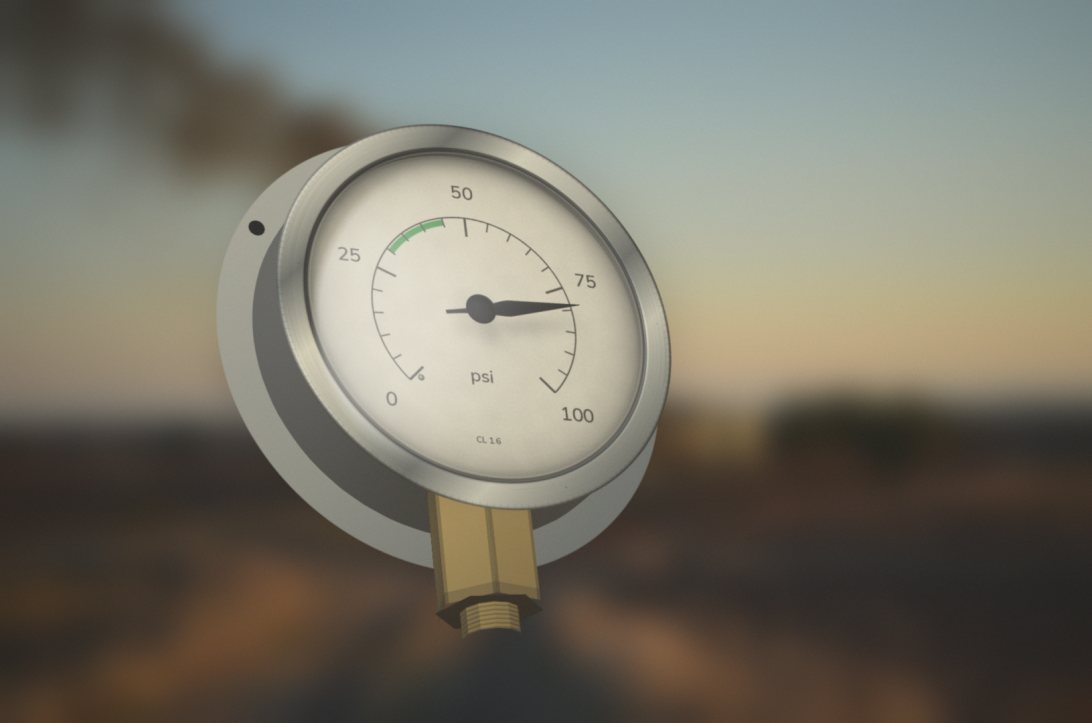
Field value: 80; psi
